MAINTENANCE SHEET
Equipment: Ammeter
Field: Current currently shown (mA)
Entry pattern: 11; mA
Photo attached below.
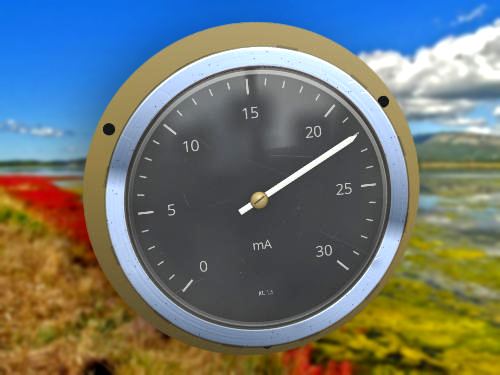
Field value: 22; mA
